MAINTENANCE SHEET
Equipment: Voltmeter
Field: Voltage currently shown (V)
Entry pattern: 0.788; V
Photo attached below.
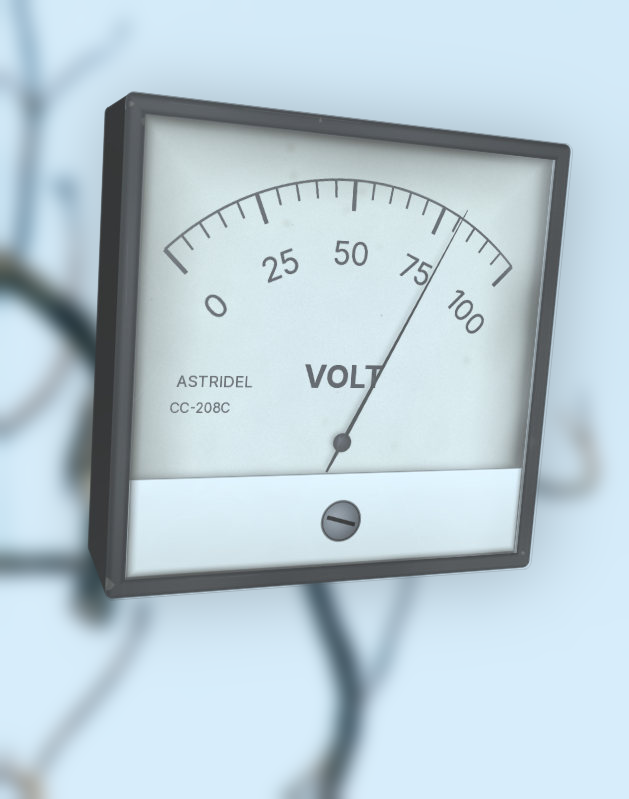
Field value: 80; V
